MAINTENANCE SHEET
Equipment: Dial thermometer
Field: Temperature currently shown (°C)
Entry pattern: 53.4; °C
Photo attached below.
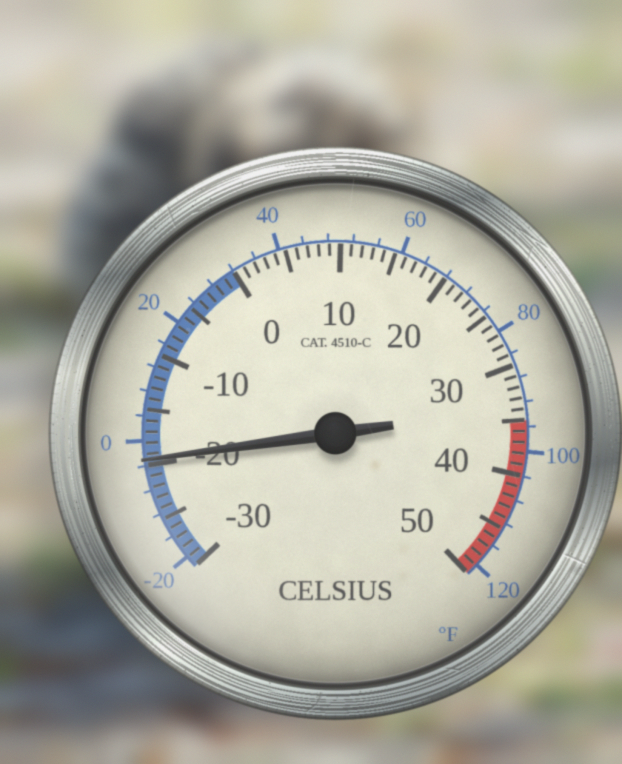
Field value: -19.5; °C
